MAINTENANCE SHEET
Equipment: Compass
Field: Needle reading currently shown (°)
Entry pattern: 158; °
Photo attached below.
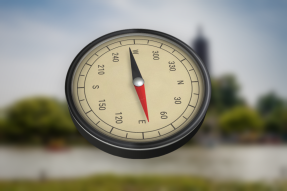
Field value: 82.5; °
